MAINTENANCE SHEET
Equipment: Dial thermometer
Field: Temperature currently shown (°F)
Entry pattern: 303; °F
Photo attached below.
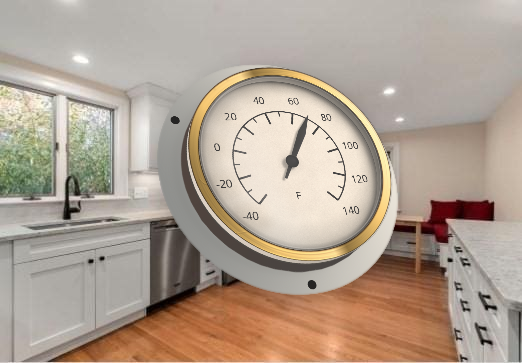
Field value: 70; °F
